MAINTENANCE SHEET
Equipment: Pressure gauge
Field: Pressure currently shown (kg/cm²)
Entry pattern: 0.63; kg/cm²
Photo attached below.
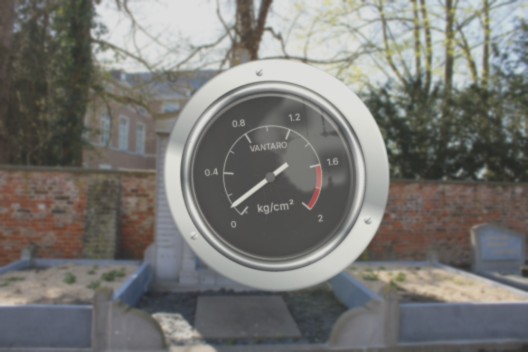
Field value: 0.1; kg/cm²
